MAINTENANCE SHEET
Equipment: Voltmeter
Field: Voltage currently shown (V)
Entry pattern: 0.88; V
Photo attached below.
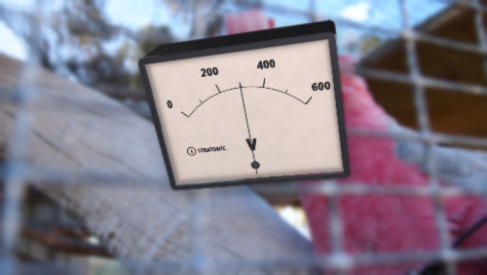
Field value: 300; V
